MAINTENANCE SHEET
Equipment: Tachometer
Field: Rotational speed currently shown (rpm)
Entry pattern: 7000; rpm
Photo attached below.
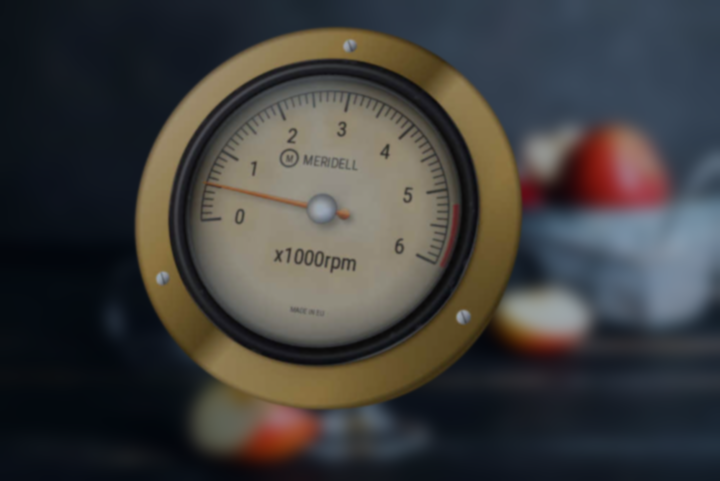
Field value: 500; rpm
